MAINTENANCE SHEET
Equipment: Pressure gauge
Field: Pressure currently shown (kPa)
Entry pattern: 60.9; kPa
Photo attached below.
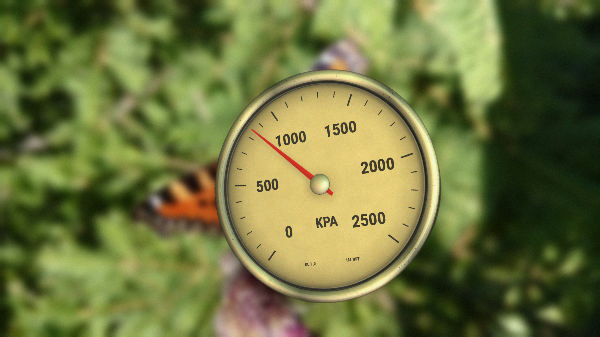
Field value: 850; kPa
